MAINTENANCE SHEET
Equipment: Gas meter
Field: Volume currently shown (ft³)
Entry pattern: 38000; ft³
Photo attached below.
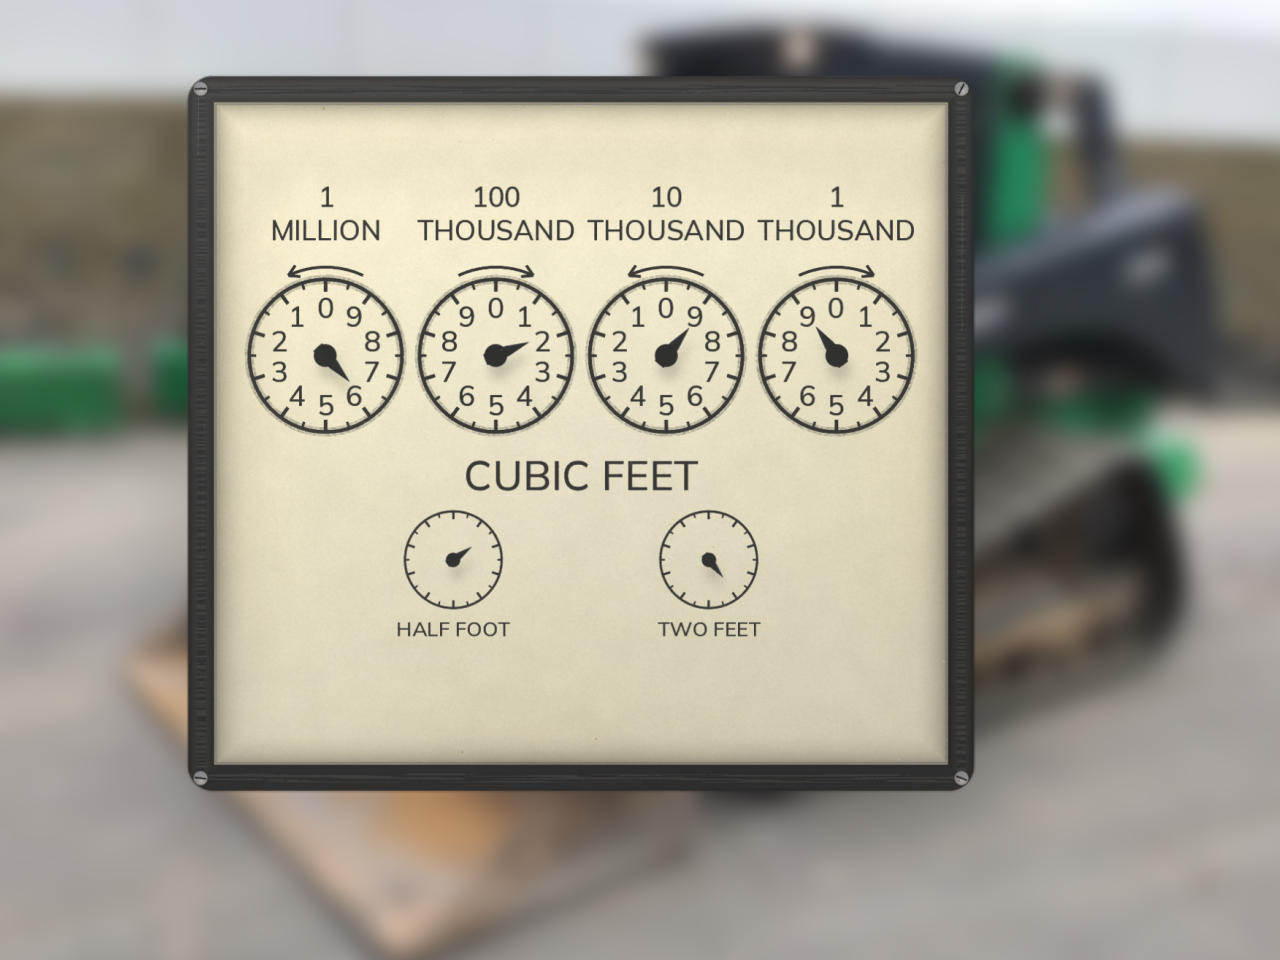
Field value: 618900; ft³
